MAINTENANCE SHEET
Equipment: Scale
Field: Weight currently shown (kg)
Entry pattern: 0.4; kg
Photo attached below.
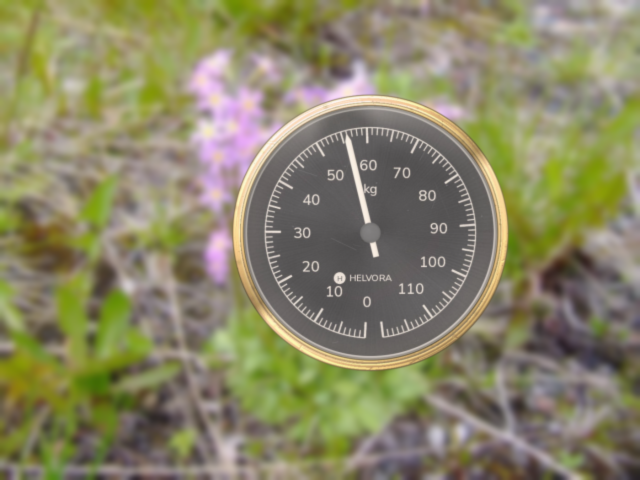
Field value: 56; kg
